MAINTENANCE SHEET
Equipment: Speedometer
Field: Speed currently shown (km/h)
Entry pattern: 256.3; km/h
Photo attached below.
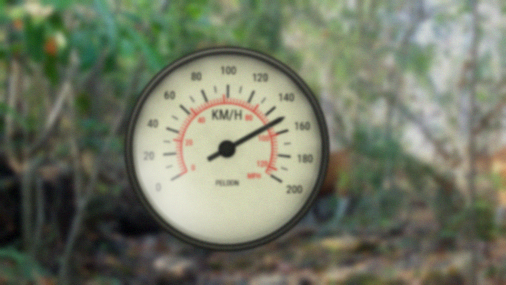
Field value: 150; km/h
